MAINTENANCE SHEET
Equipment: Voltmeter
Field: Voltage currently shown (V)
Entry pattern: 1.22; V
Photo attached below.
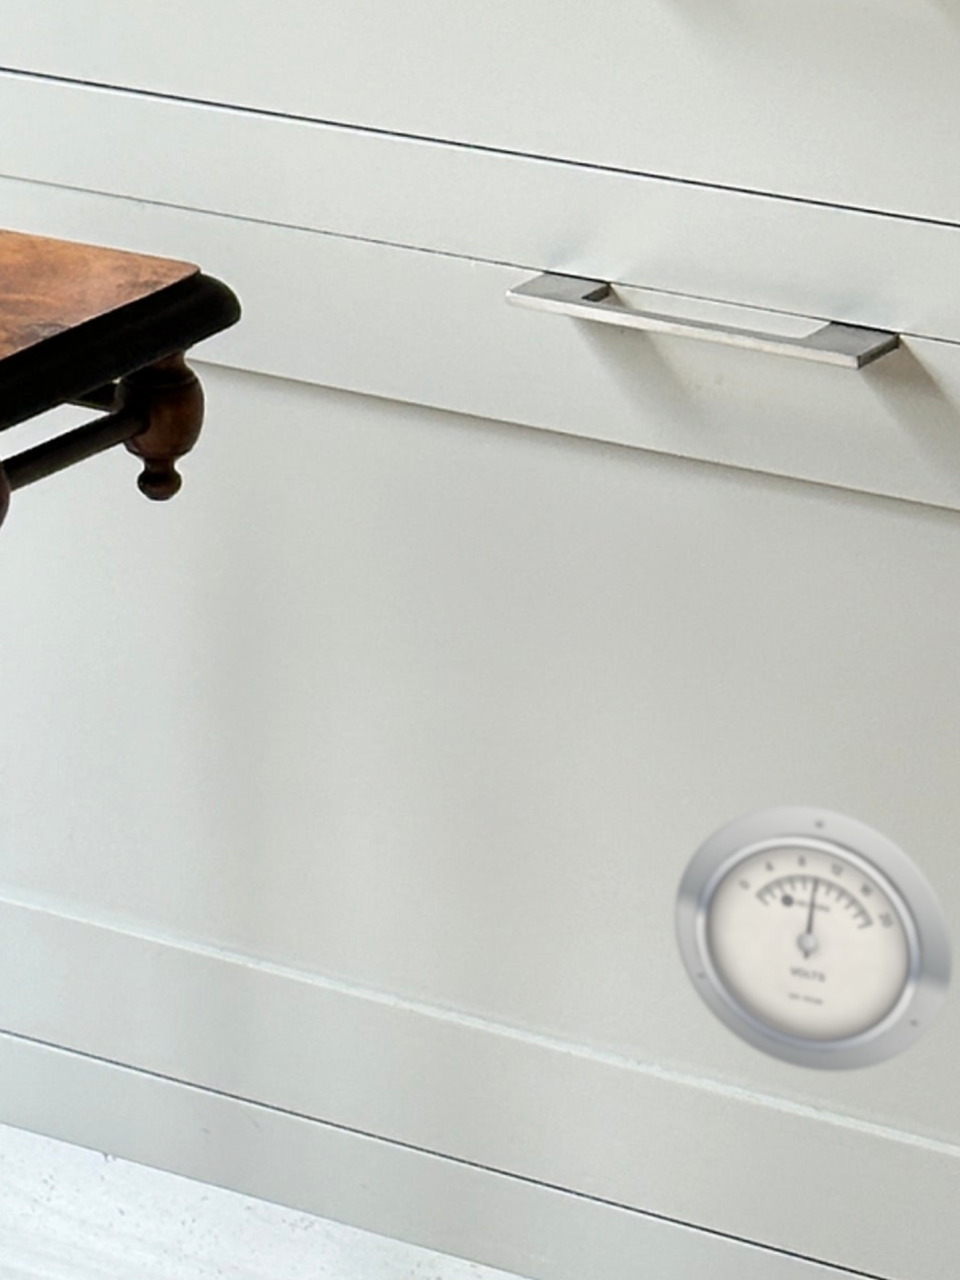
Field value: 10; V
